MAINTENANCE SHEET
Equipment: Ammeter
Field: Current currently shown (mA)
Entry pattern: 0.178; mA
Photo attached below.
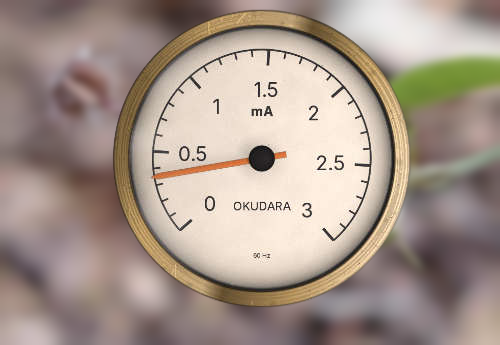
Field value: 0.35; mA
